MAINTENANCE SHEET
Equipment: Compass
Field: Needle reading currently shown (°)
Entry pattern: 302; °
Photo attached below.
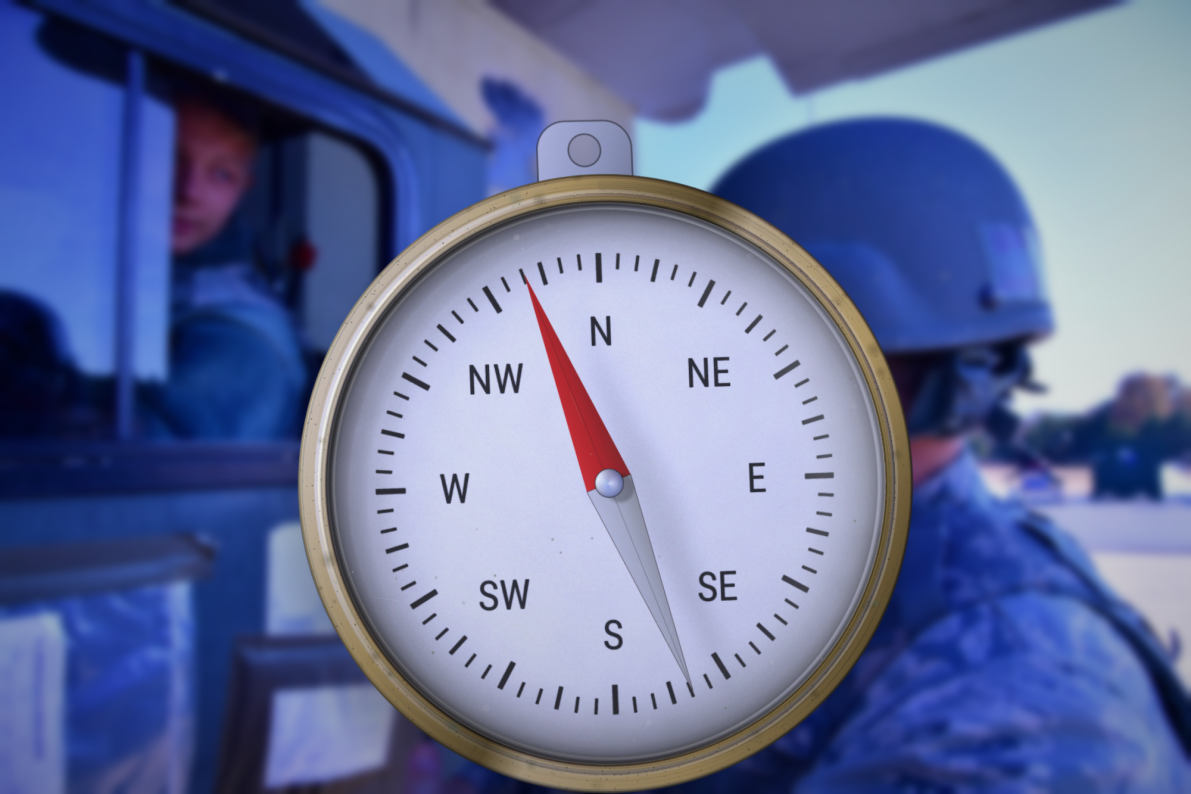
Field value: 340; °
